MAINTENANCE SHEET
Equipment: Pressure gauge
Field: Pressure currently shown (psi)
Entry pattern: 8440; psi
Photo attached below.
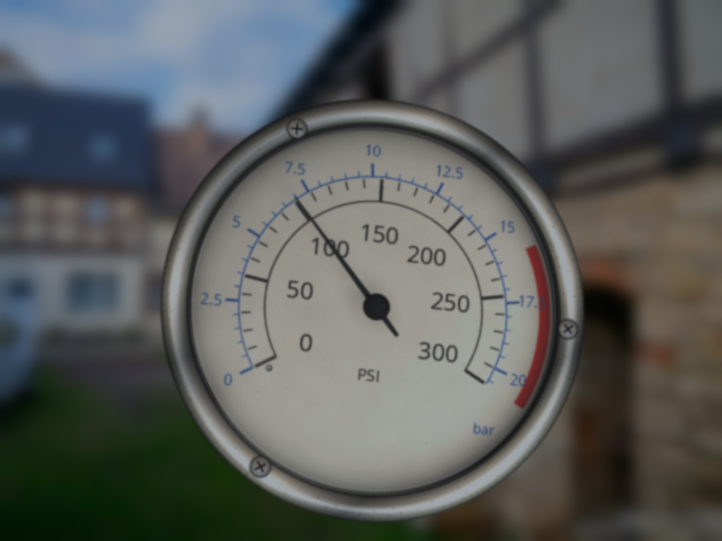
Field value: 100; psi
